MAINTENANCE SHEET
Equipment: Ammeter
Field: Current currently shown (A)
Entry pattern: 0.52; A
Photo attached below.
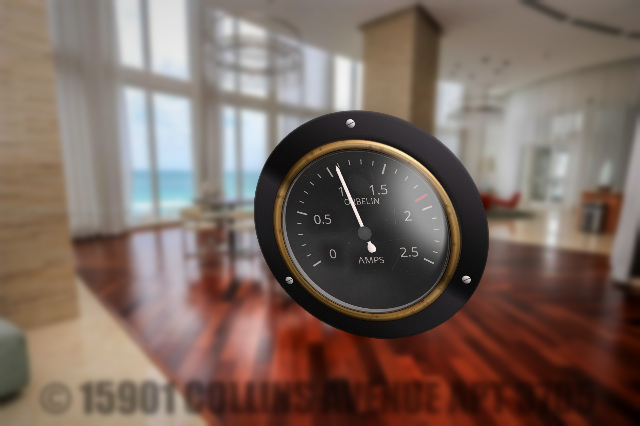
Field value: 1.1; A
